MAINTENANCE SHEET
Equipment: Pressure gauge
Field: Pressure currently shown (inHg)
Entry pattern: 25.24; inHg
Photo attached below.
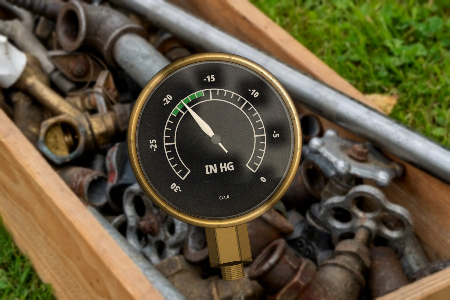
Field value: -19; inHg
